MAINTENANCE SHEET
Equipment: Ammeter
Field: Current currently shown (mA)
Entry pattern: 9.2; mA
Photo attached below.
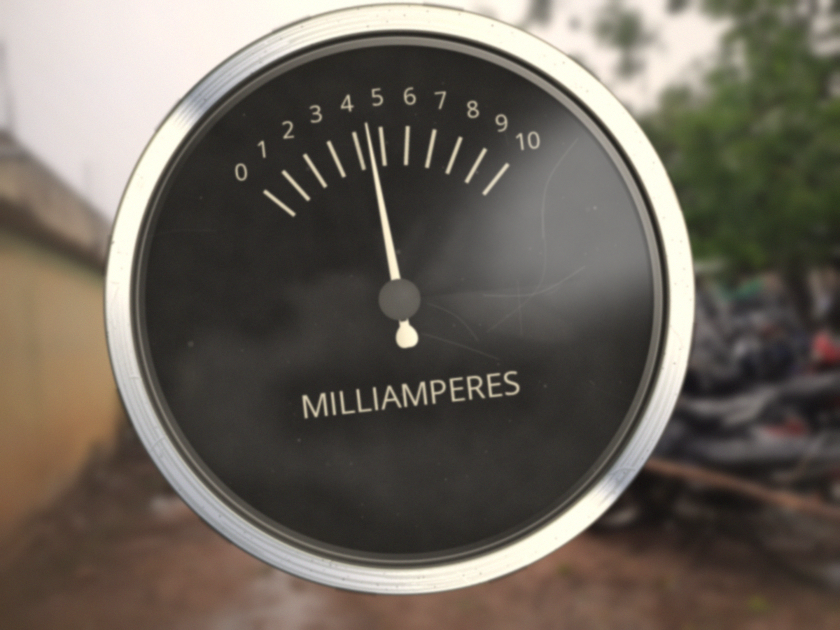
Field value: 4.5; mA
